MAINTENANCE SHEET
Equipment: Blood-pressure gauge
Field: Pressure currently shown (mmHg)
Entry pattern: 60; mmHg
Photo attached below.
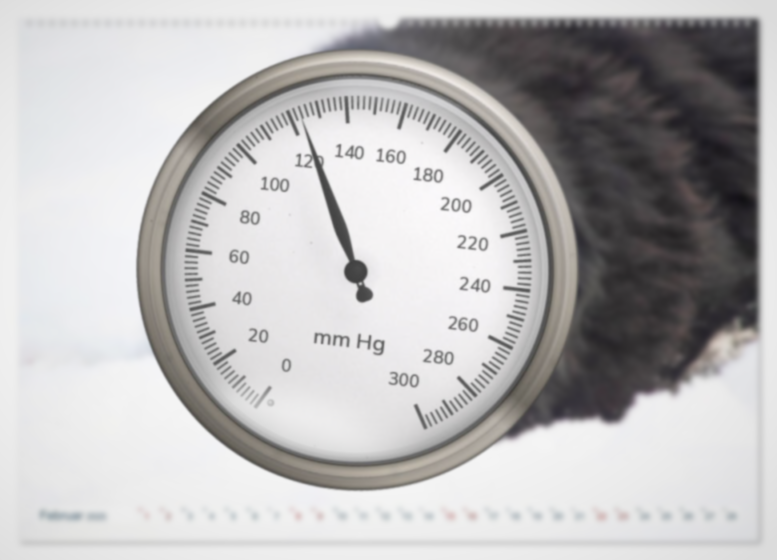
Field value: 124; mmHg
